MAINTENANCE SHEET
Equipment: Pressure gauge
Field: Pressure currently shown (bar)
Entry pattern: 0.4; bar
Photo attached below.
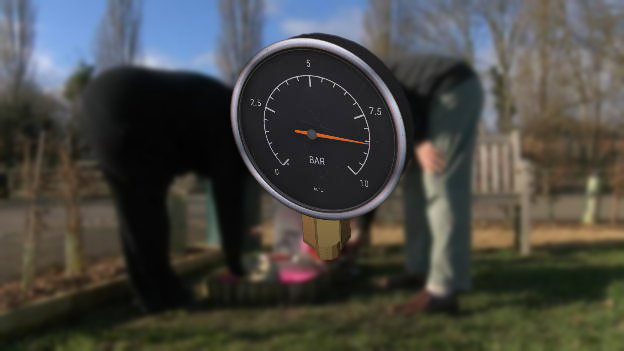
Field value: 8.5; bar
